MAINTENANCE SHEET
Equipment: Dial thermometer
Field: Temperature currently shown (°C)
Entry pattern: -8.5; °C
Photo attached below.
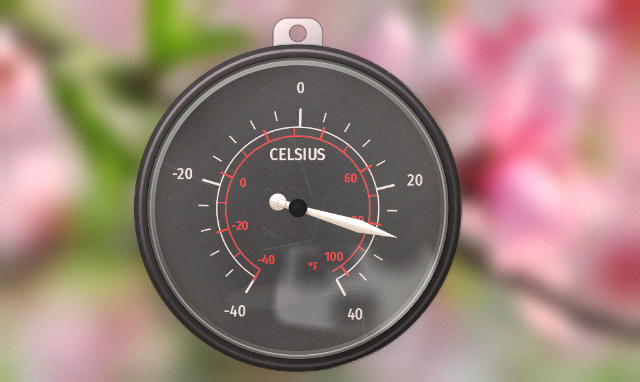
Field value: 28; °C
